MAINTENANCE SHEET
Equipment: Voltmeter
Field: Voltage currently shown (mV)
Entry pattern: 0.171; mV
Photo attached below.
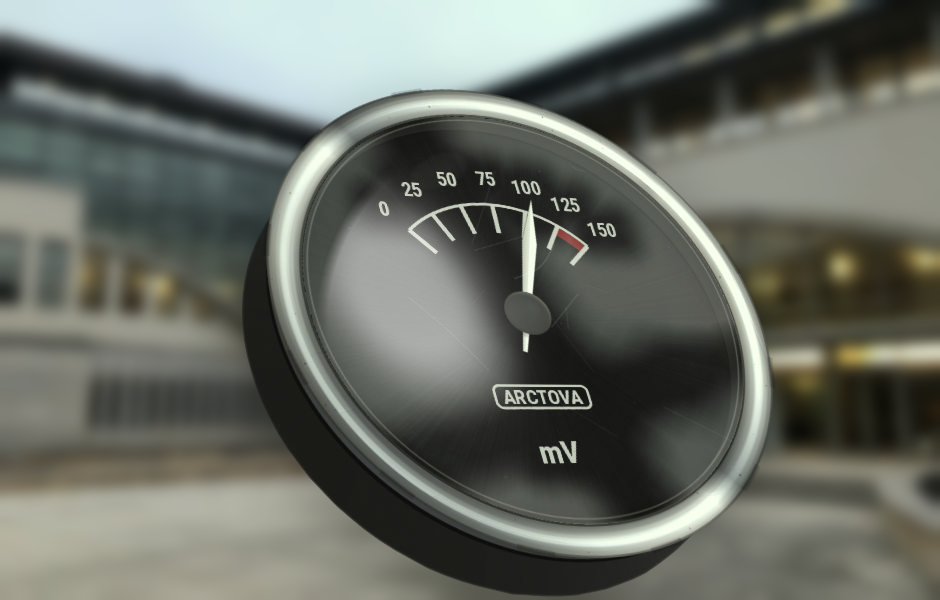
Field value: 100; mV
